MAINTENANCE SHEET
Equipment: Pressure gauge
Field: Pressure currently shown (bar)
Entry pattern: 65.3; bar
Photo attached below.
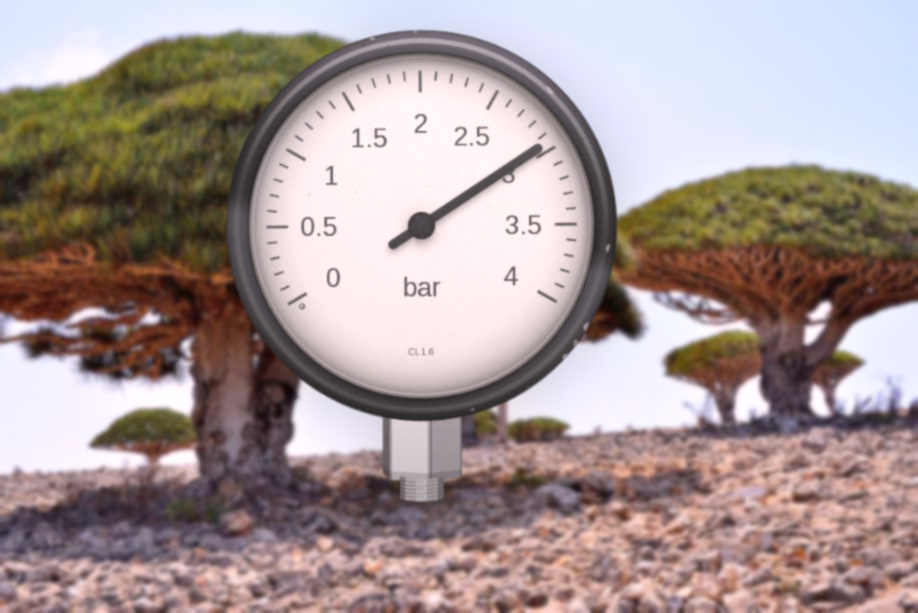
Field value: 2.95; bar
